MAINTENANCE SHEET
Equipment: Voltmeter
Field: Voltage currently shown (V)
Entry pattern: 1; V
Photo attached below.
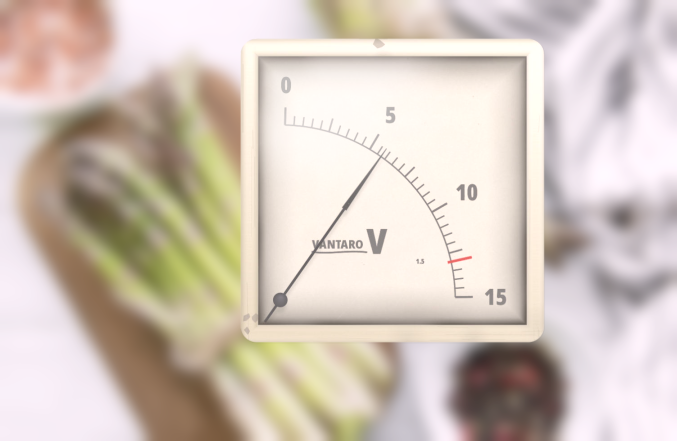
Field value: 5.75; V
